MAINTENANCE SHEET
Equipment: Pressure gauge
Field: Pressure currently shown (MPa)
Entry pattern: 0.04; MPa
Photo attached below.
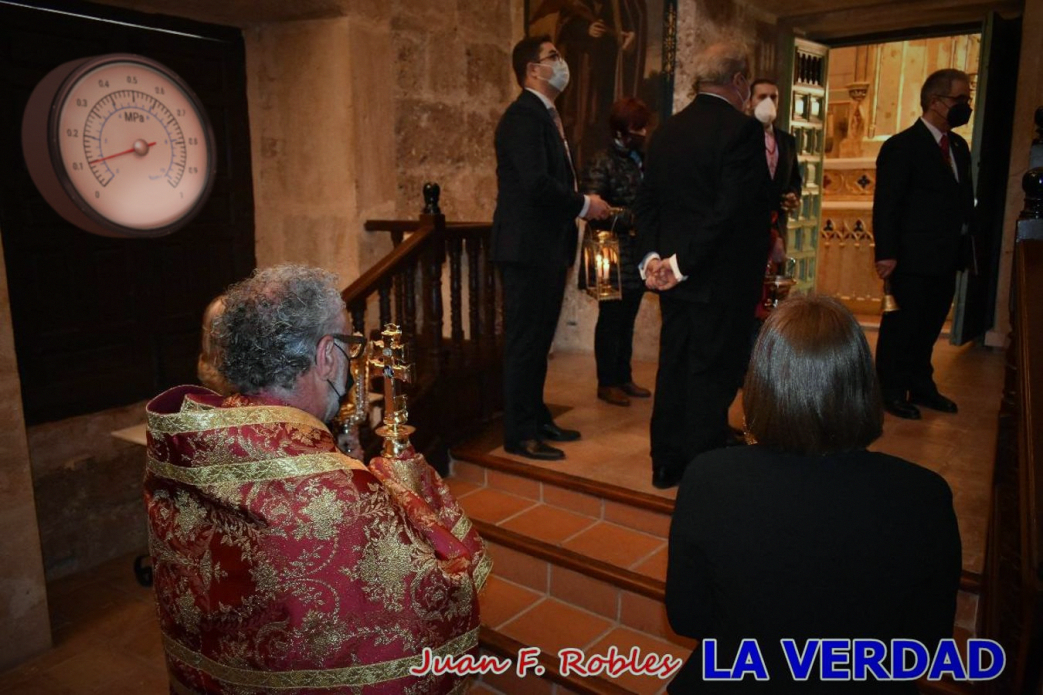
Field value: 0.1; MPa
